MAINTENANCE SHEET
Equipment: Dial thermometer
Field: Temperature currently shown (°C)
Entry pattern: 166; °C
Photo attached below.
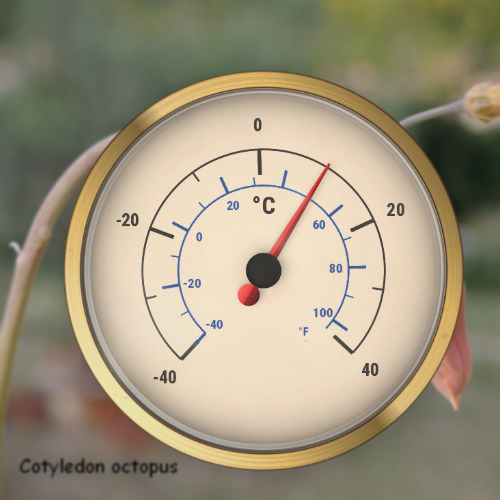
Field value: 10; °C
